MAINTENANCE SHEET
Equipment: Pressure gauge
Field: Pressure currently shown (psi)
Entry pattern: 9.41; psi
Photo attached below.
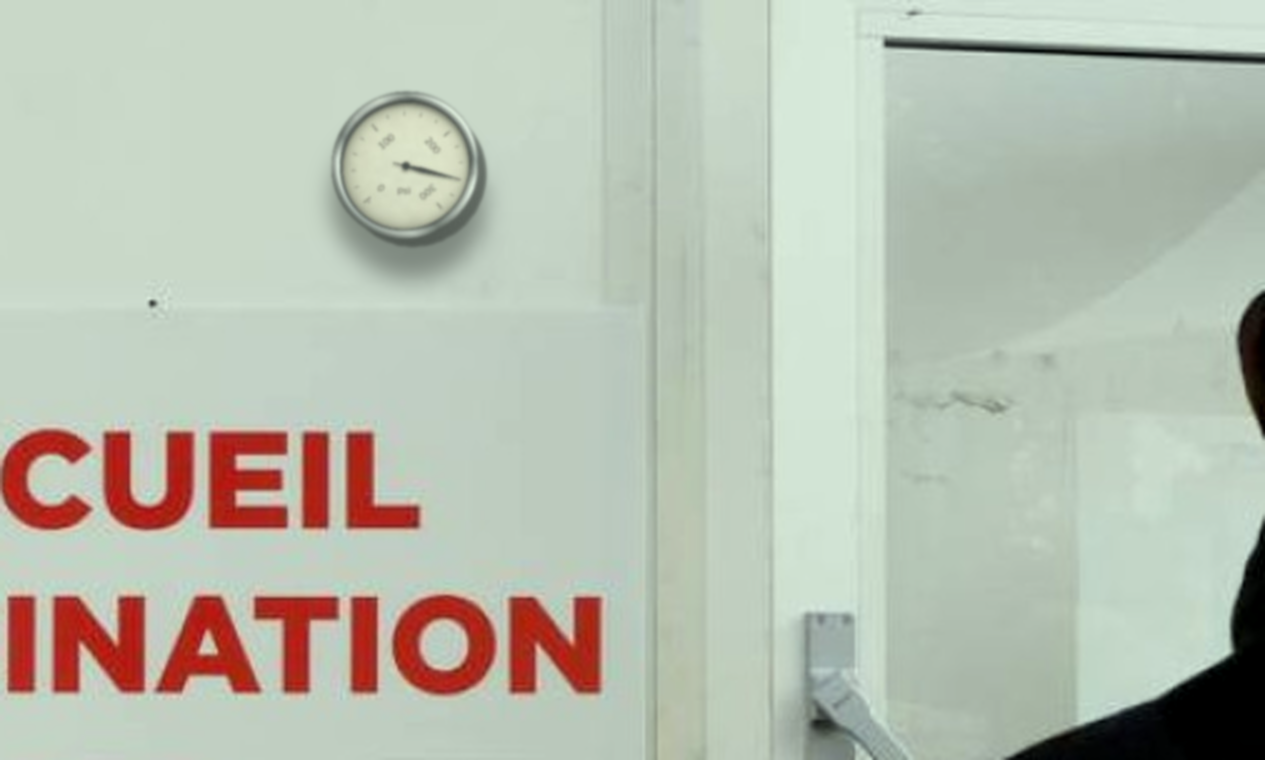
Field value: 260; psi
